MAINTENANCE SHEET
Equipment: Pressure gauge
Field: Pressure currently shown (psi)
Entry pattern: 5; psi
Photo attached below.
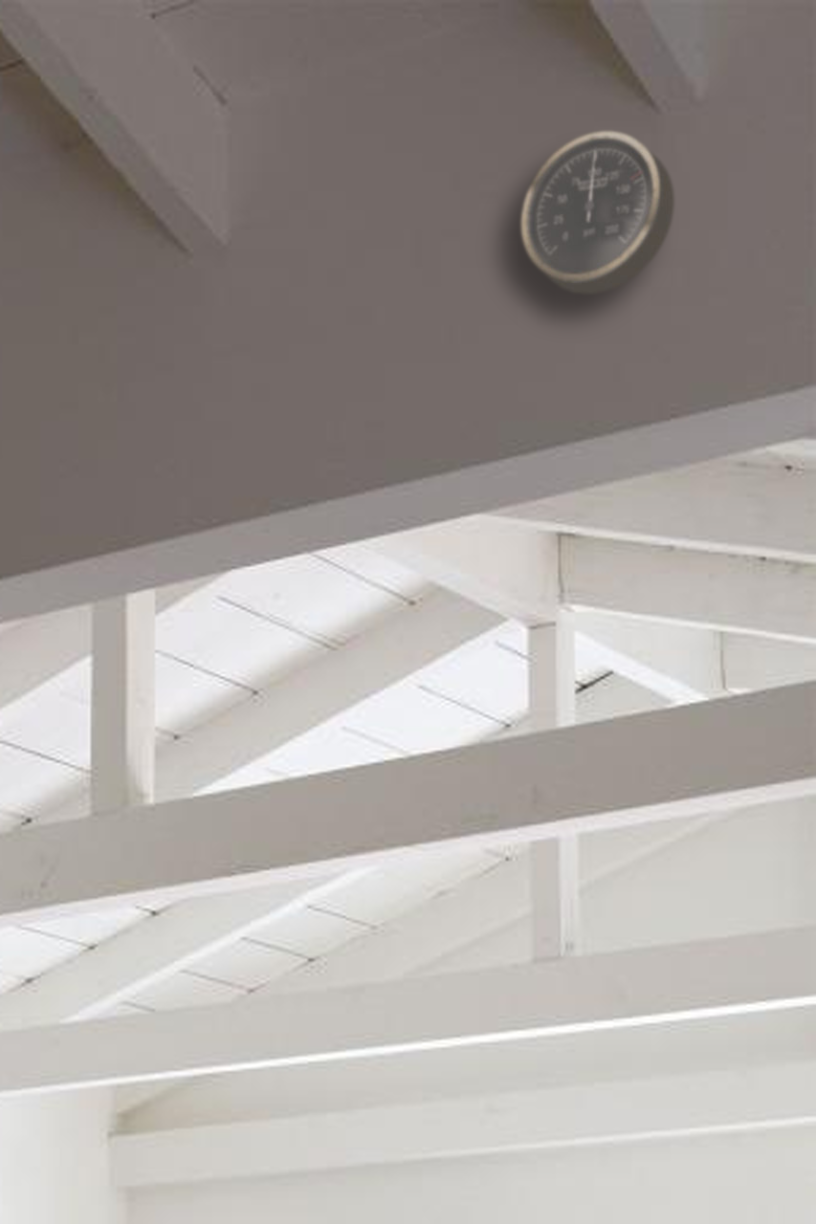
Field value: 100; psi
